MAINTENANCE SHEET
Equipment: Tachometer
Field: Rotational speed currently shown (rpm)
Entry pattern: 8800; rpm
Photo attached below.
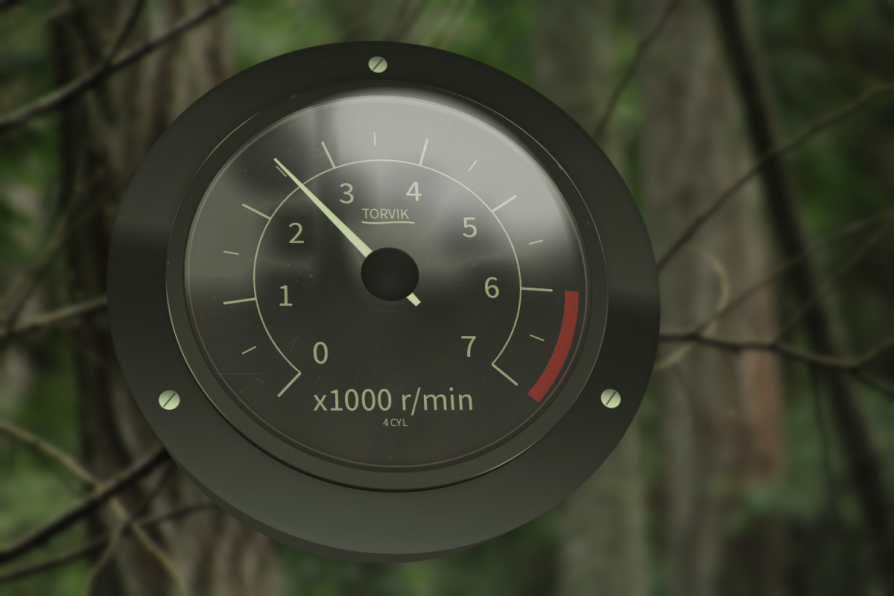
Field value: 2500; rpm
